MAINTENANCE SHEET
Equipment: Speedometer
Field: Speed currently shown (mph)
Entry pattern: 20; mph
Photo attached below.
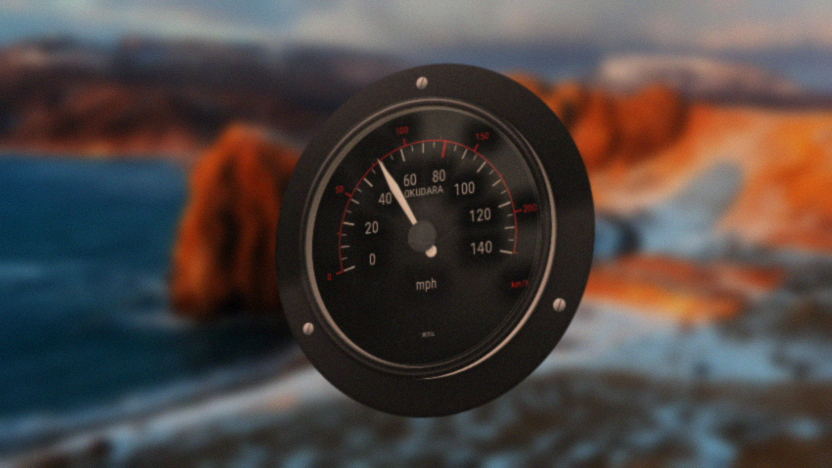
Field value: 50; mph
